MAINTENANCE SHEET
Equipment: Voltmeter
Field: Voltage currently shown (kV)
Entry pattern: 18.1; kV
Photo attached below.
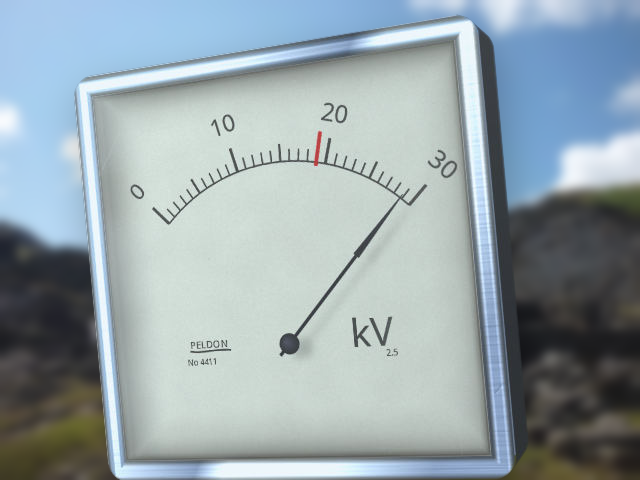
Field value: 29; kV
